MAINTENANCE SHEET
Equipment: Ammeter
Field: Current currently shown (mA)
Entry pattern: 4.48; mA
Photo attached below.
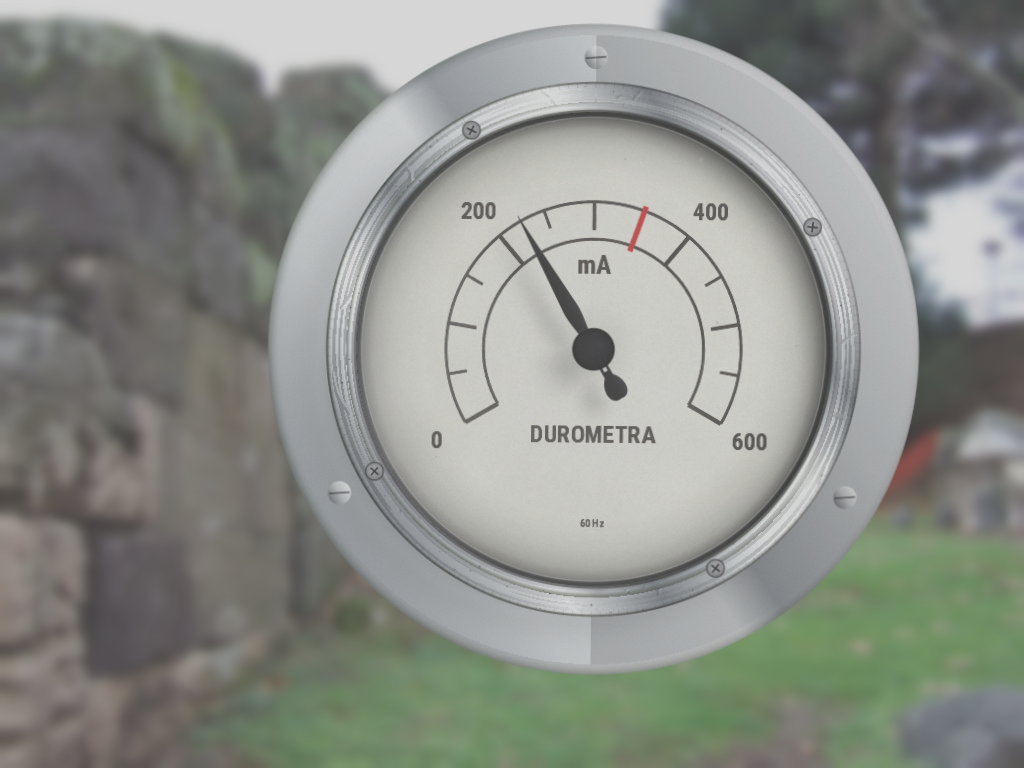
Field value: 225; mA
